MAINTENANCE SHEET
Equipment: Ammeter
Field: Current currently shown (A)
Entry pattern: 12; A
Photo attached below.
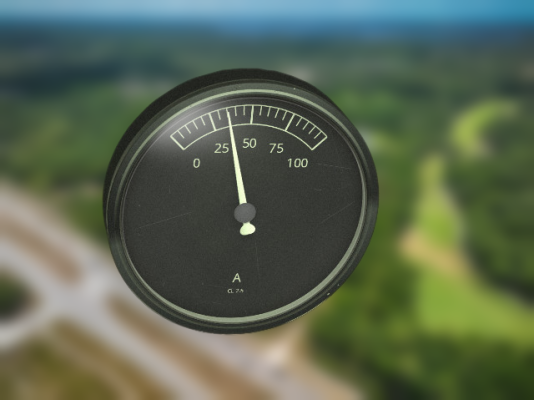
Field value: 35; A
